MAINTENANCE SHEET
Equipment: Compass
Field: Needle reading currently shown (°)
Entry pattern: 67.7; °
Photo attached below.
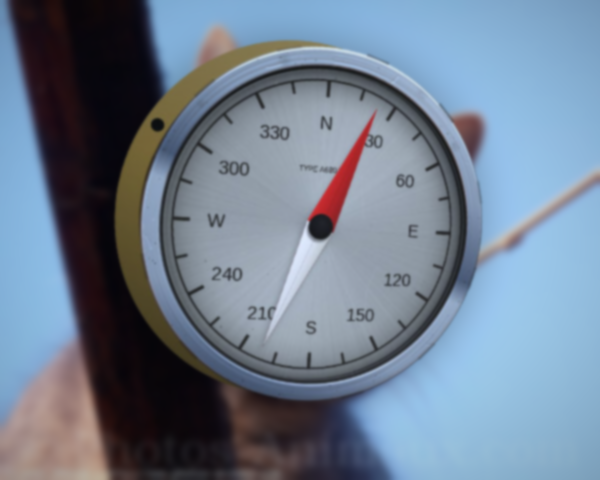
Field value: 22.5; °
